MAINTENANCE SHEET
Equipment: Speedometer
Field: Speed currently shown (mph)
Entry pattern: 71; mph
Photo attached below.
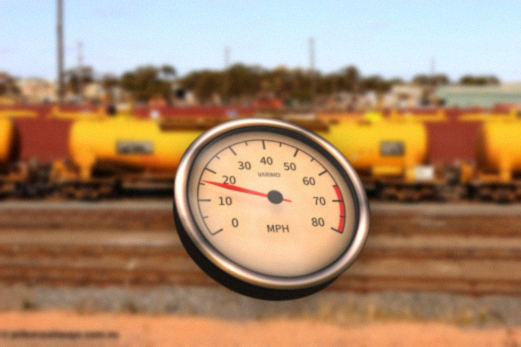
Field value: 15; mph
